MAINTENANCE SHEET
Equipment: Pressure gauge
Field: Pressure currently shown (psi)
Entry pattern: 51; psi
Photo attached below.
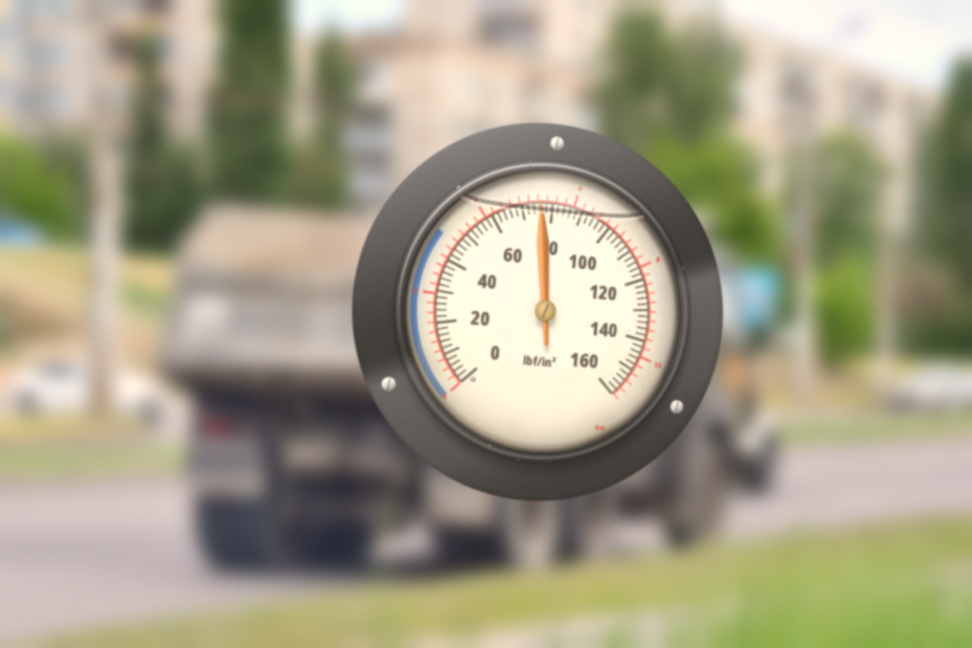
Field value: 76; psi
